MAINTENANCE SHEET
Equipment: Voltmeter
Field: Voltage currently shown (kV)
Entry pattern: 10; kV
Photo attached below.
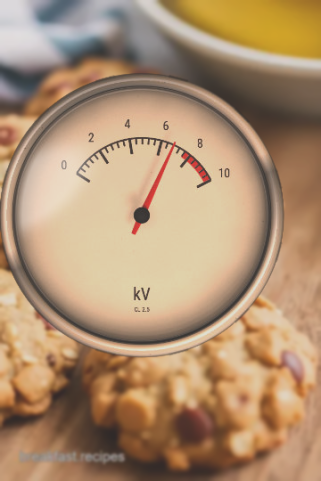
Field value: 6.8; kV
